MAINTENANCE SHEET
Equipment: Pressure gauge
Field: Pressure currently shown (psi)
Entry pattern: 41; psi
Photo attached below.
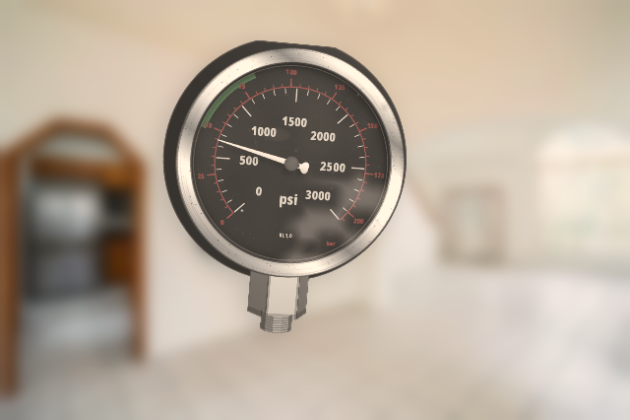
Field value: 650; psi
